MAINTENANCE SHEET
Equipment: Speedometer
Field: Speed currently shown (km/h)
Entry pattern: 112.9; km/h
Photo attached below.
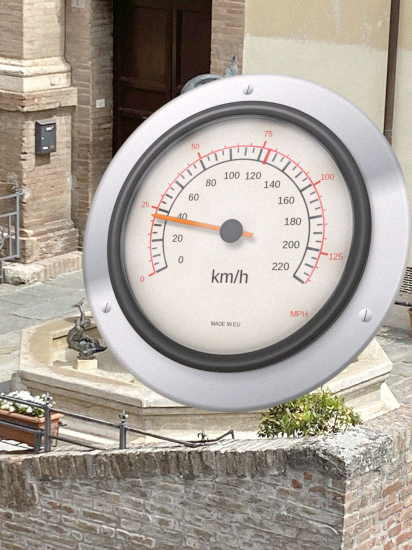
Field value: 35; km/h
